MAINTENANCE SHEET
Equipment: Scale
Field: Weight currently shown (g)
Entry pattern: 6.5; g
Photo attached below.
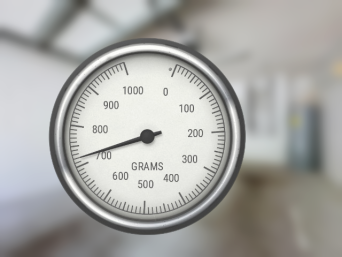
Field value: 720; g
